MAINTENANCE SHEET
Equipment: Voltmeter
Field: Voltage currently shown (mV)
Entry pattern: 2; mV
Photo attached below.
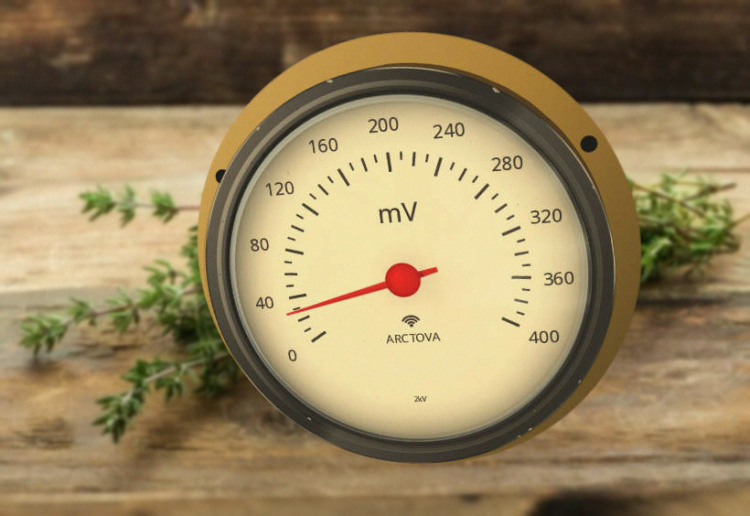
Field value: 30; mV
